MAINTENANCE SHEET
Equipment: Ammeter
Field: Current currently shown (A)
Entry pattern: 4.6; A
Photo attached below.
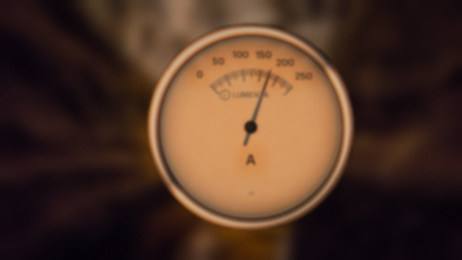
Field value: 175; A
